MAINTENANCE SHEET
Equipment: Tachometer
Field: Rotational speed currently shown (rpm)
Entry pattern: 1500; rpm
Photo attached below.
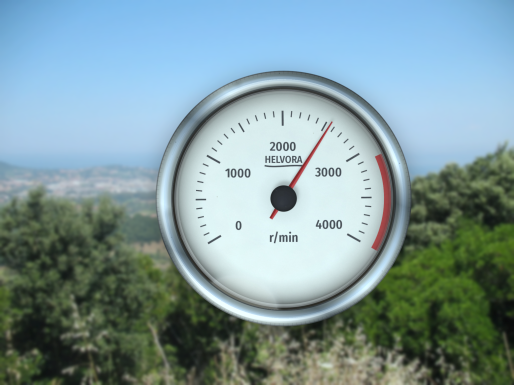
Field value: 2550; rpm
